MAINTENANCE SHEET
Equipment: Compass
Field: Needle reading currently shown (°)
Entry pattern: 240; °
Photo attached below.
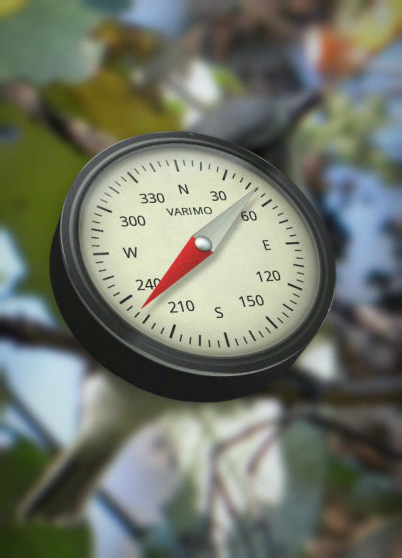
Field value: 230; °
